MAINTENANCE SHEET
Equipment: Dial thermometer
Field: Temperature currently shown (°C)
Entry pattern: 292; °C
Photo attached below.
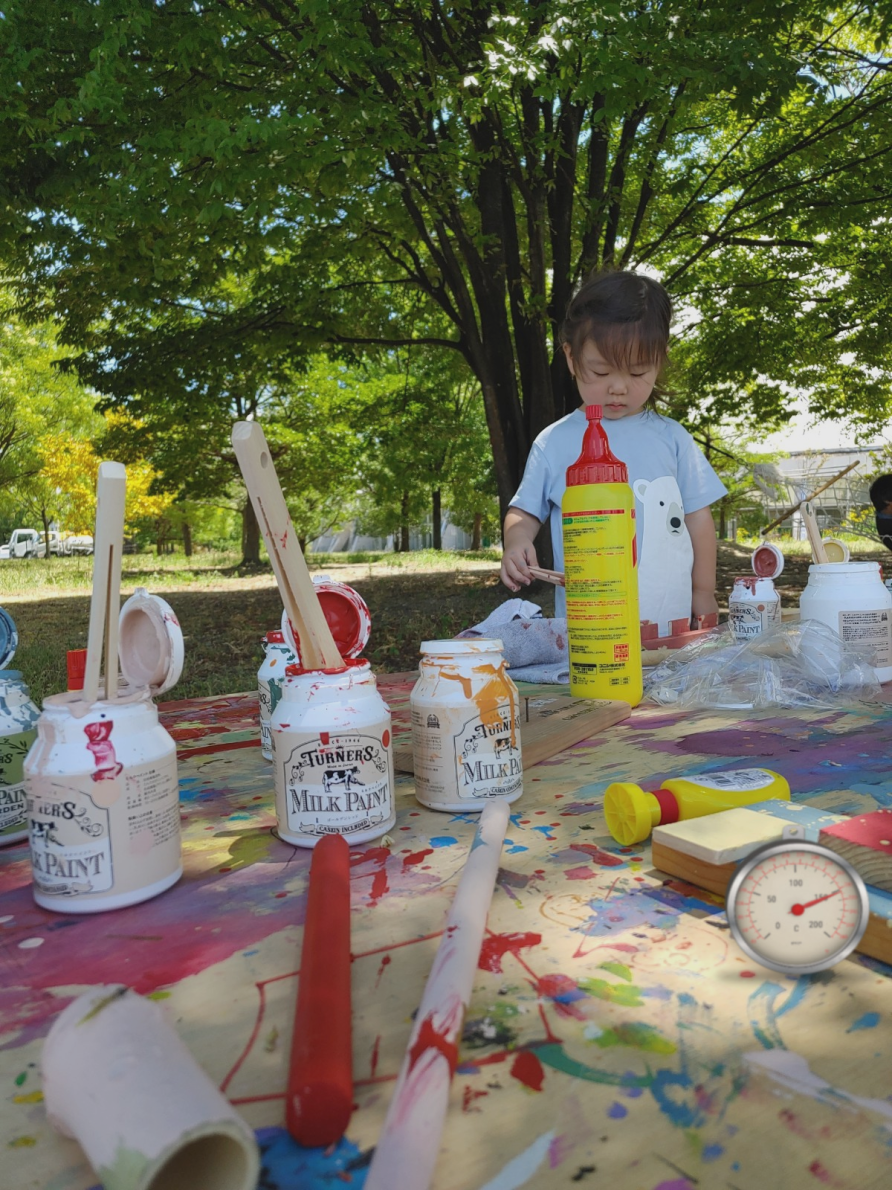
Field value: 150; °C
